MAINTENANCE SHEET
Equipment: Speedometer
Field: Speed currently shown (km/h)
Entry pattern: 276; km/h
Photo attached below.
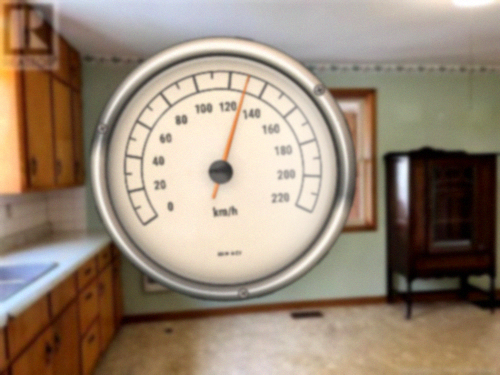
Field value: 130; km/h
